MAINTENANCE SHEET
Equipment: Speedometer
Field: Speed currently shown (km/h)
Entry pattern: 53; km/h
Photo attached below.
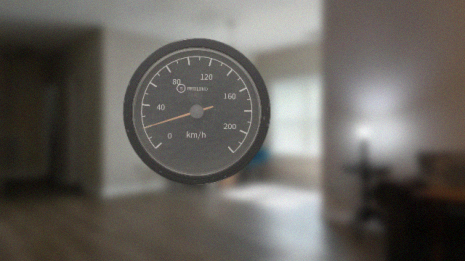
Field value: 20; km/h
